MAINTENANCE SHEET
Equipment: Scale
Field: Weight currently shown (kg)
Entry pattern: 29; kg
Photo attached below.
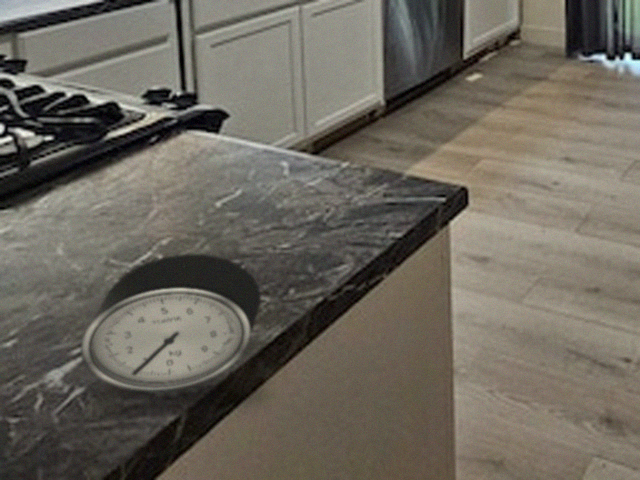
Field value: 1; kg
